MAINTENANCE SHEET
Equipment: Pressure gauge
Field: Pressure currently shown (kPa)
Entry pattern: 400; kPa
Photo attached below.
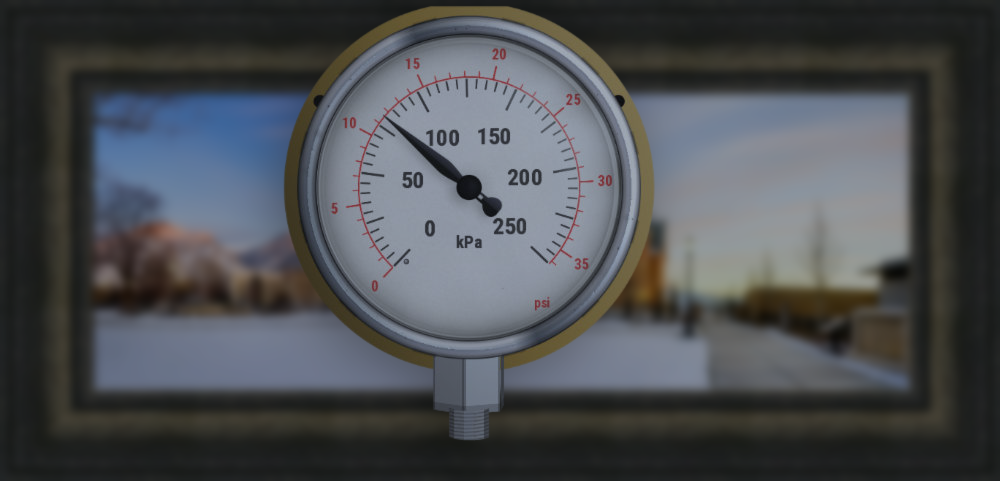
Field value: 80; kPa
